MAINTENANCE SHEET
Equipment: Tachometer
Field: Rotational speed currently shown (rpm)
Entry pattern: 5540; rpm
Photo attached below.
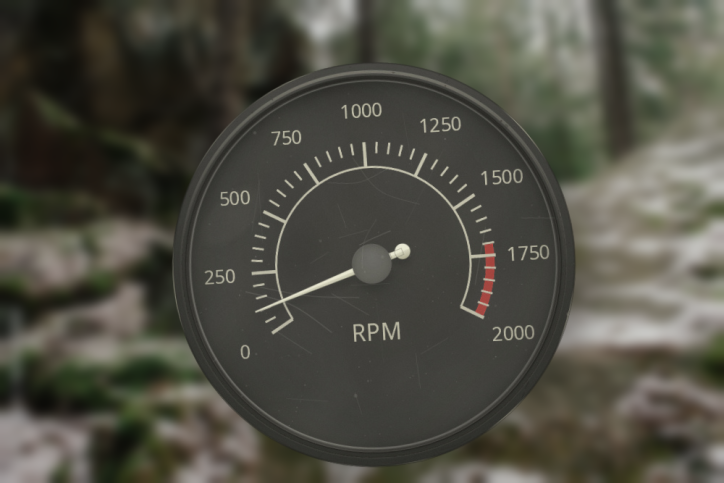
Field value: 100; rpm
